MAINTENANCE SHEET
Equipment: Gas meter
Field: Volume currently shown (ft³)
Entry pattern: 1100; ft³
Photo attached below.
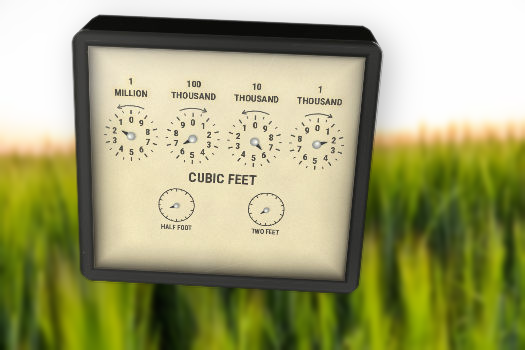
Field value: 166200; ft³
